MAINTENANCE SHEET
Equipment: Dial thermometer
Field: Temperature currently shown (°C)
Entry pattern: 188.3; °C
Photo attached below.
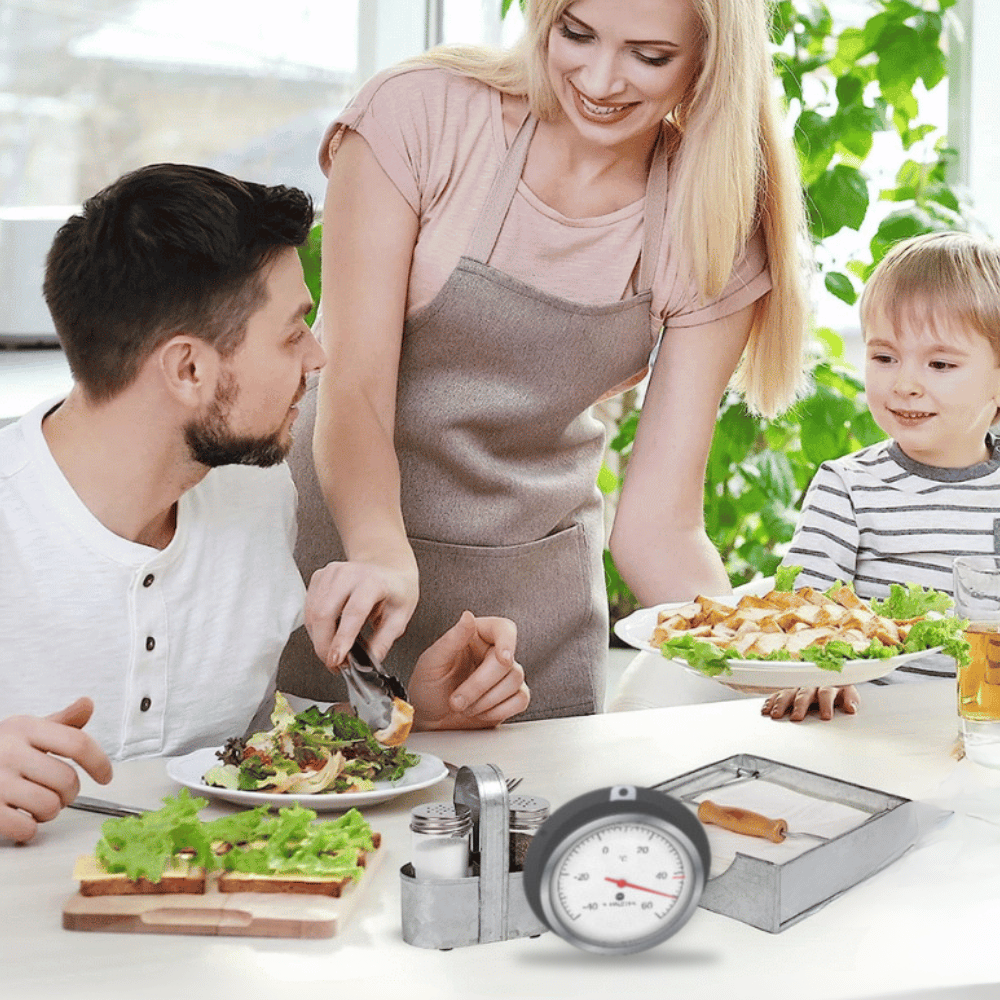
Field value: 50; °C
